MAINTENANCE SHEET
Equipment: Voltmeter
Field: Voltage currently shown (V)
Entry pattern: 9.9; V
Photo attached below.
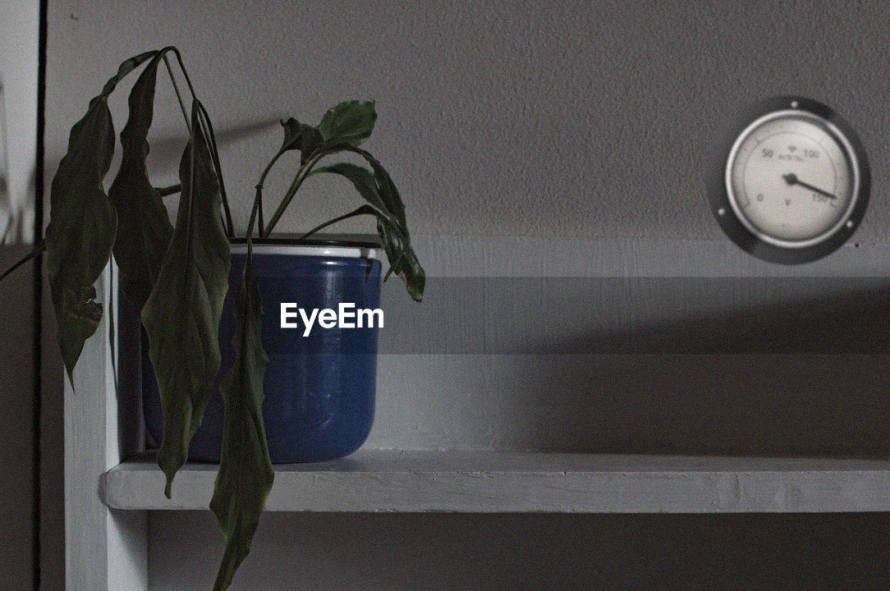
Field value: 145; V
